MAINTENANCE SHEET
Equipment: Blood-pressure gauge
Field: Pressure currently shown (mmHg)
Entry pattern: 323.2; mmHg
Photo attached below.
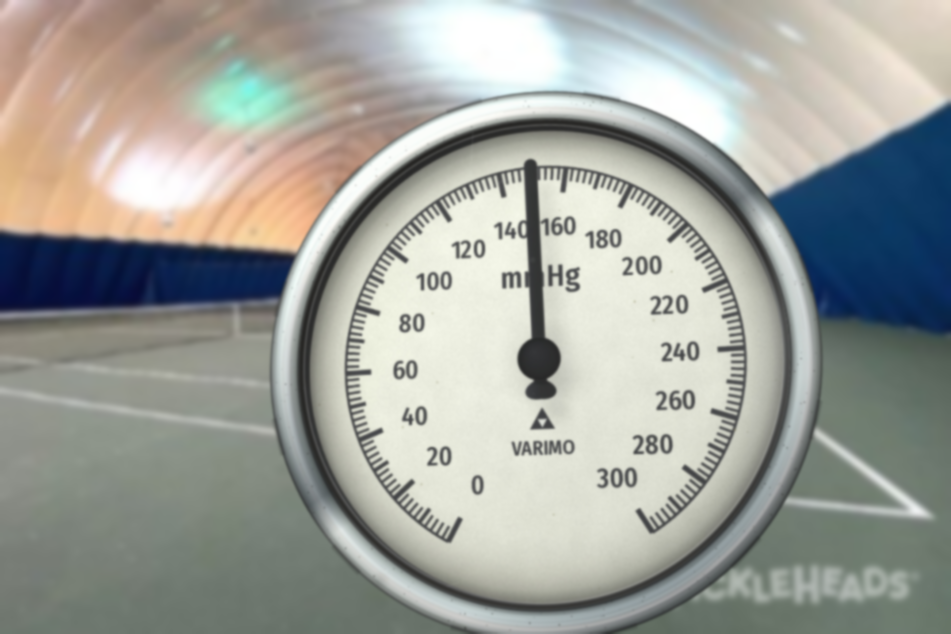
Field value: 150; mmHg
